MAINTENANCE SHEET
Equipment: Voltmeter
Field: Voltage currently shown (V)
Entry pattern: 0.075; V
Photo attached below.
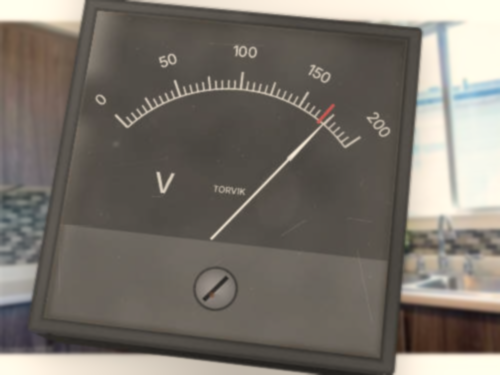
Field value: 175; V
